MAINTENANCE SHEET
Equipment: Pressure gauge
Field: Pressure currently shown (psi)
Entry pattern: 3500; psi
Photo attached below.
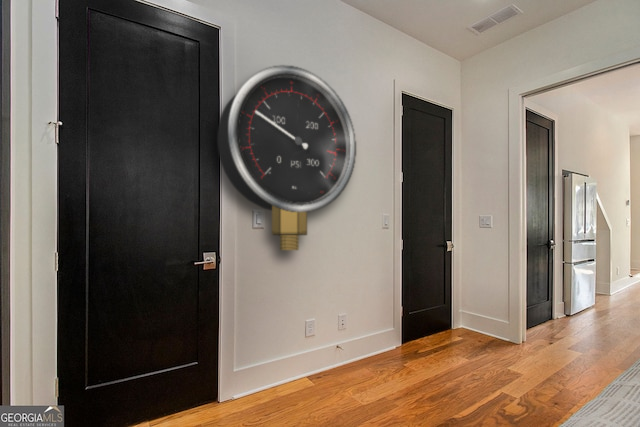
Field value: 80; psi
